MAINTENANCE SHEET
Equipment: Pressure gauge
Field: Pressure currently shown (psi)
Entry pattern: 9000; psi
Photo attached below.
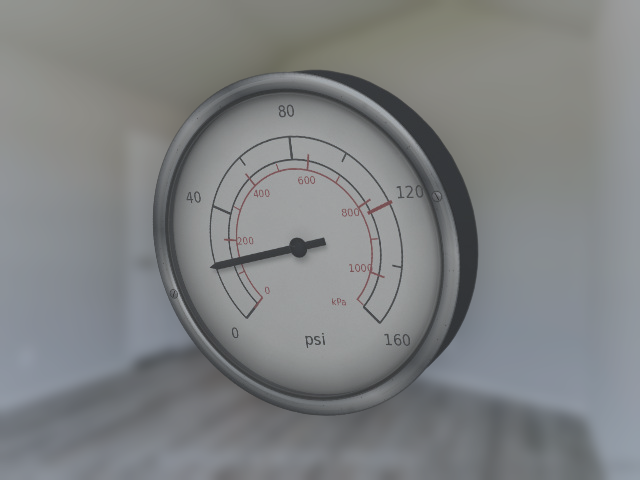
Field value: 20; psi
